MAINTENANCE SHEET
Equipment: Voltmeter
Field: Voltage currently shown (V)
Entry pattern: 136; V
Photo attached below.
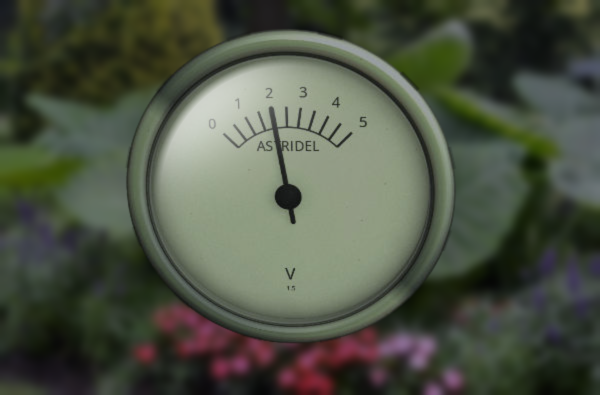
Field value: 2; V
